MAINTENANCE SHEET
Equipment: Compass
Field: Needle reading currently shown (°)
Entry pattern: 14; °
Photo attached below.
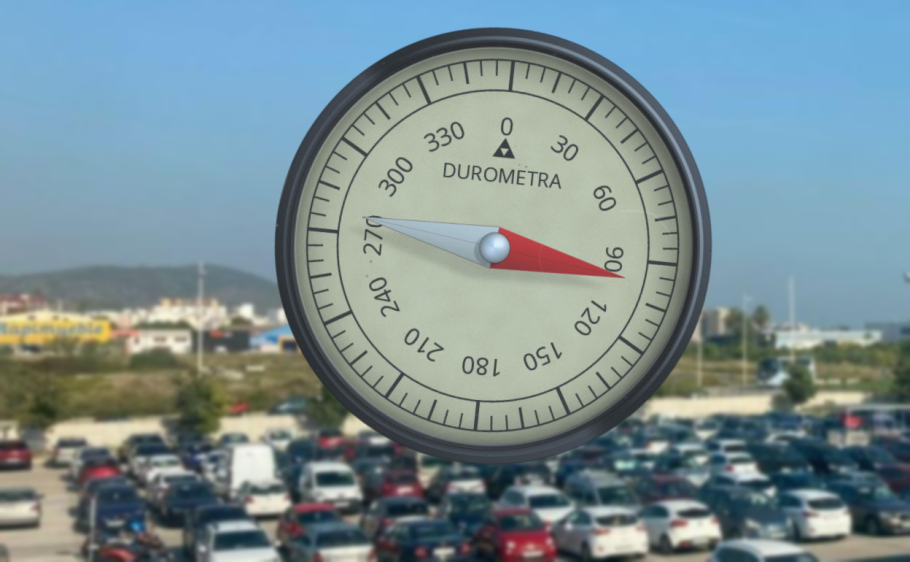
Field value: 97.5; °
